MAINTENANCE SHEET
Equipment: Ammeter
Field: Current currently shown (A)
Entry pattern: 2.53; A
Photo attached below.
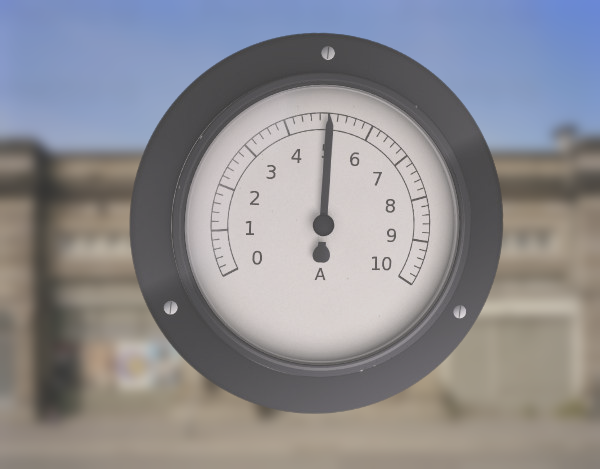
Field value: 5; A
